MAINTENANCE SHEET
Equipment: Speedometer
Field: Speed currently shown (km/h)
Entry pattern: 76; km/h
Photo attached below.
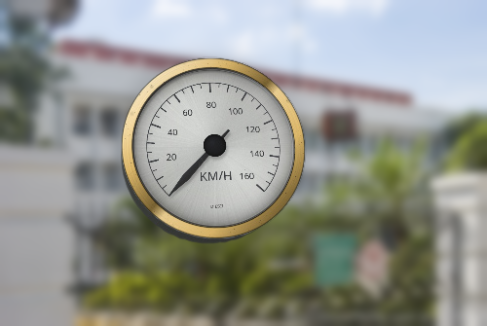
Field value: 0; km/h
